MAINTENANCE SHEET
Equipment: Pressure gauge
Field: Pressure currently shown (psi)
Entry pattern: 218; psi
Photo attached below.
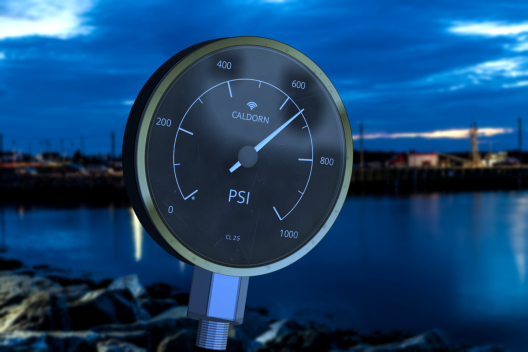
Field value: 650; psi
